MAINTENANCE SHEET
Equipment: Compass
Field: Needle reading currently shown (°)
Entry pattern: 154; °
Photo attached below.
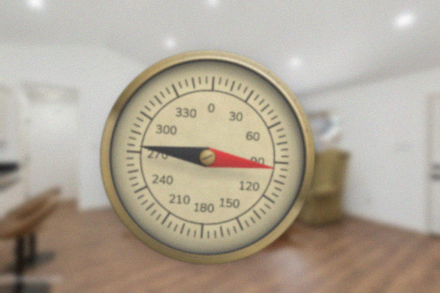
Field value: 95; °
